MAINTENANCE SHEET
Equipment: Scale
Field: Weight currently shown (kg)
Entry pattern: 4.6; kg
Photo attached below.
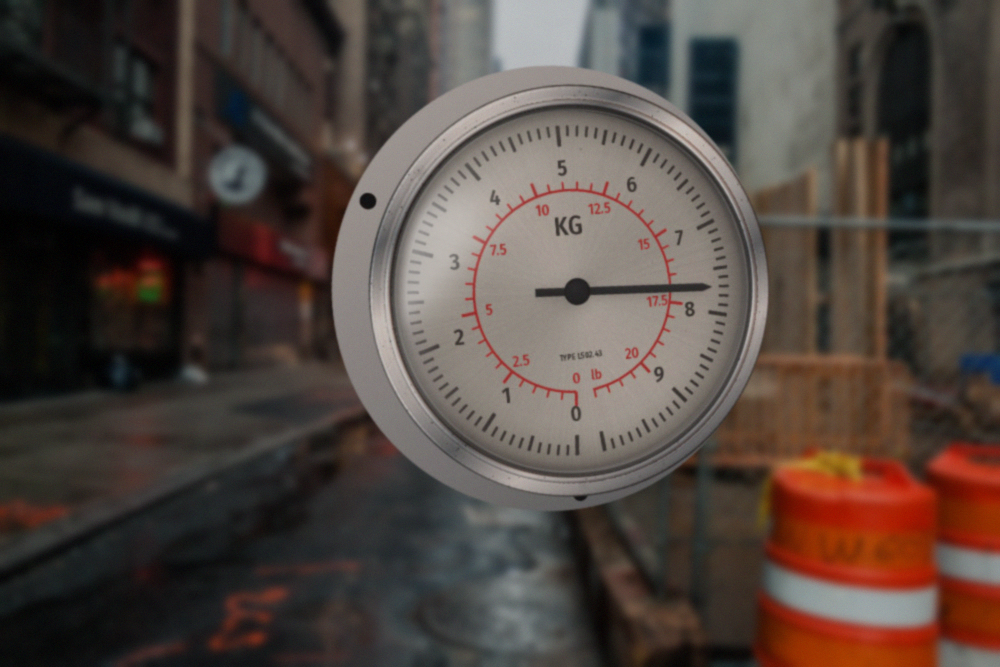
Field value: 7.7; kg
